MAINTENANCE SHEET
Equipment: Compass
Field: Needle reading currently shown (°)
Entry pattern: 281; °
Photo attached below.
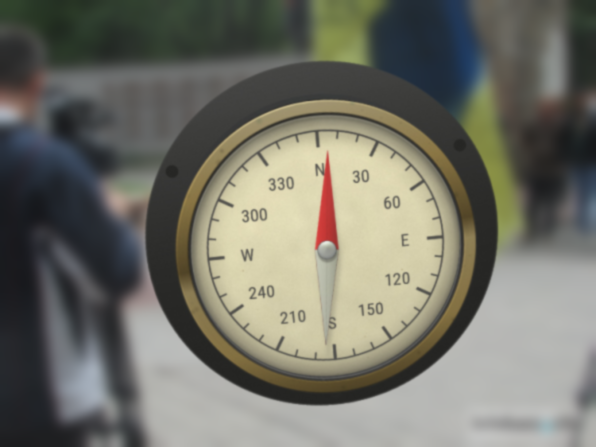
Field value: 5; °
